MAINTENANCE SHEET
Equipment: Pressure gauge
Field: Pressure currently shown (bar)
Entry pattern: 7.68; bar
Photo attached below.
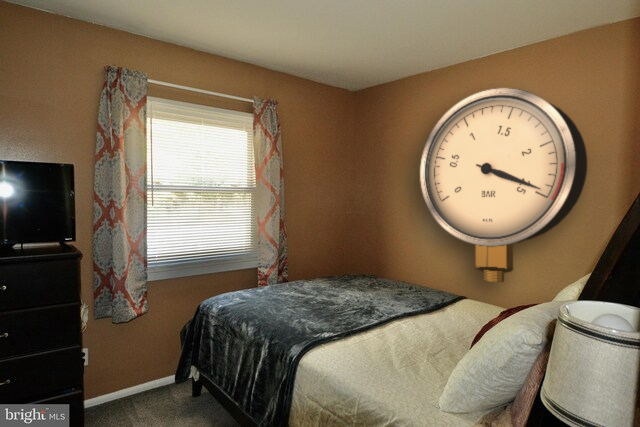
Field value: 2.45; bar
